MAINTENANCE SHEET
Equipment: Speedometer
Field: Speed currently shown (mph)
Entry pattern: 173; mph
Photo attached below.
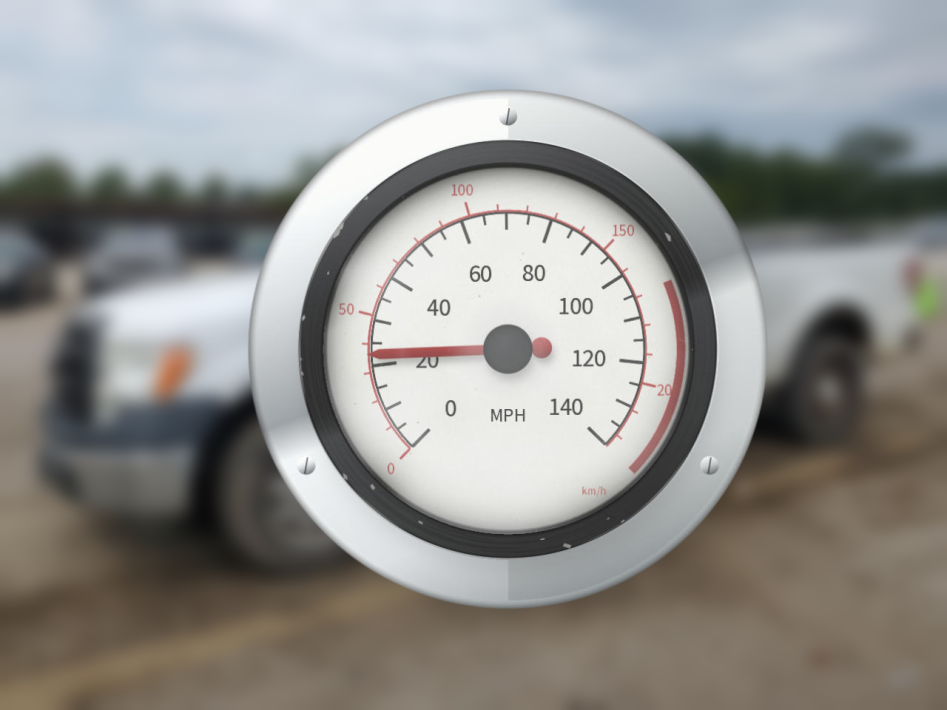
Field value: 22.5; mph
